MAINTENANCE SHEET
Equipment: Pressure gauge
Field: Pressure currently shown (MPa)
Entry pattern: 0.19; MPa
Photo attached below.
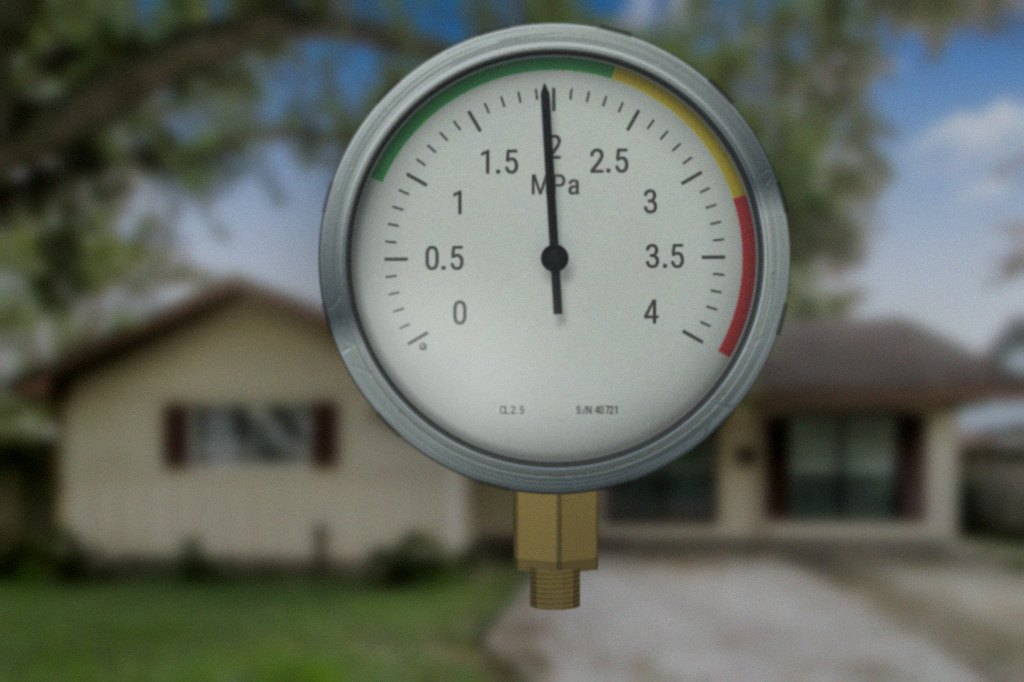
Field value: 1.95; MPa
